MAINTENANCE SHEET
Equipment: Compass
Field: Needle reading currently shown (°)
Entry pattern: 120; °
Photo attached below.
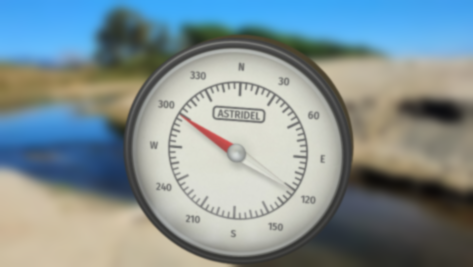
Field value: 300; °
